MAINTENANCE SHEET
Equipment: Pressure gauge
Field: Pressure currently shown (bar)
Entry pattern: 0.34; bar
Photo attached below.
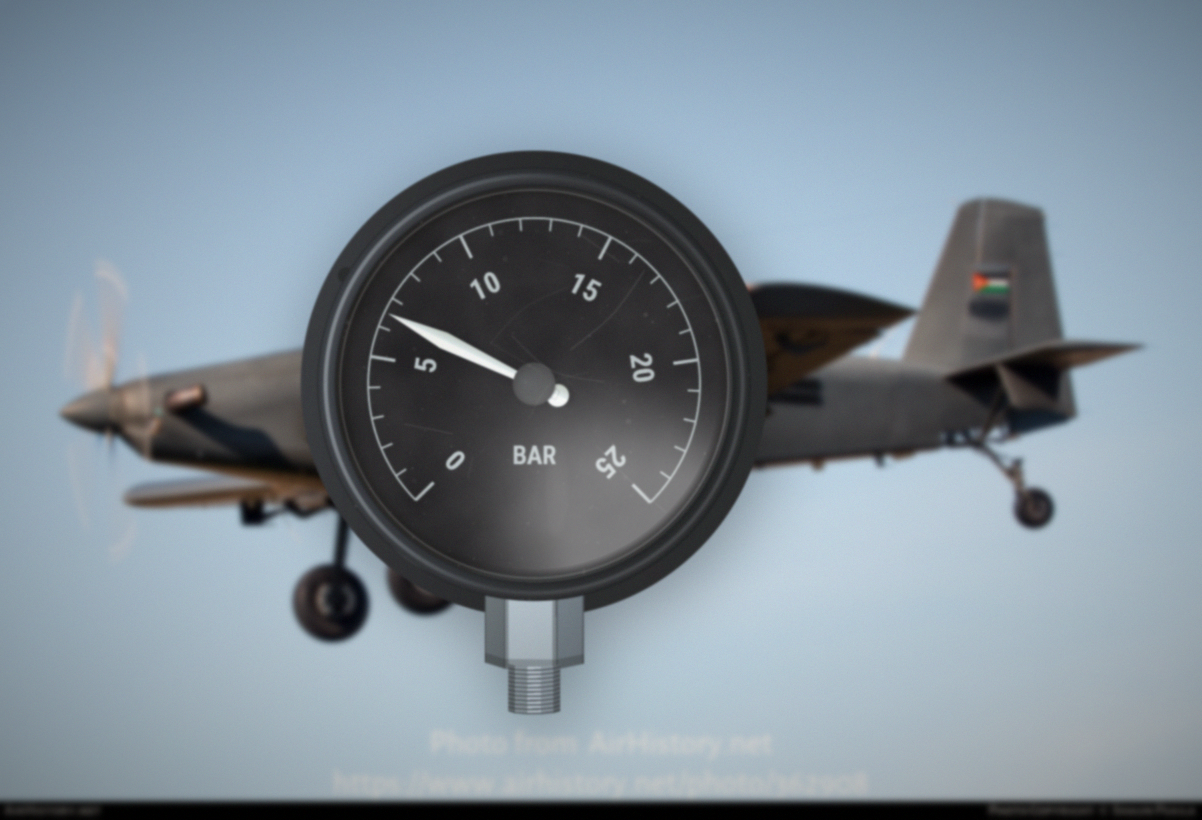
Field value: 6.5; bar
